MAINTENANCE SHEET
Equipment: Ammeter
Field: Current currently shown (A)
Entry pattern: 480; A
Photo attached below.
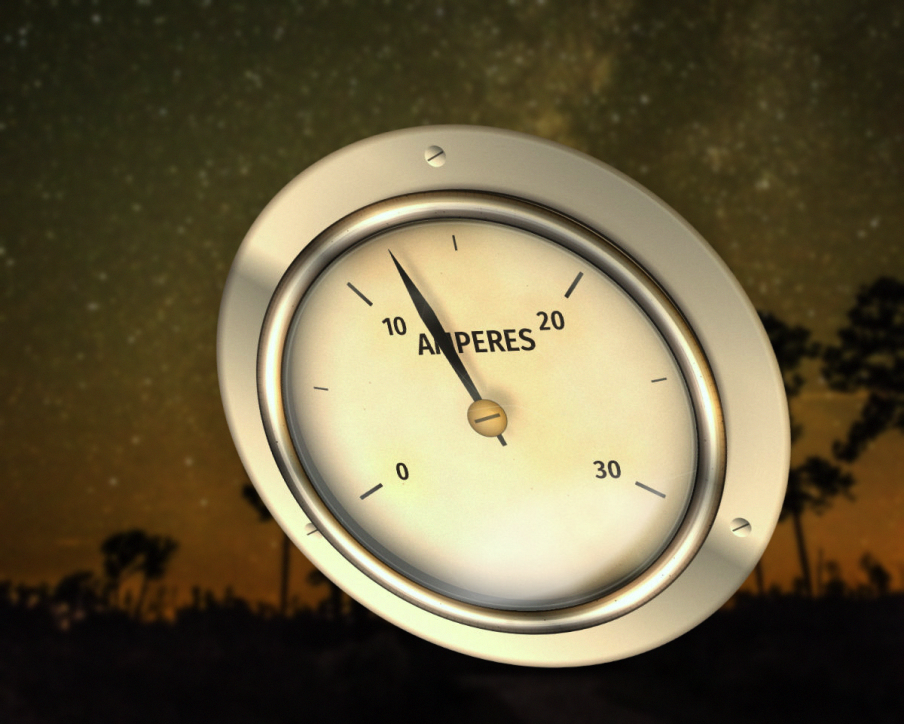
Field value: 12.5; A
